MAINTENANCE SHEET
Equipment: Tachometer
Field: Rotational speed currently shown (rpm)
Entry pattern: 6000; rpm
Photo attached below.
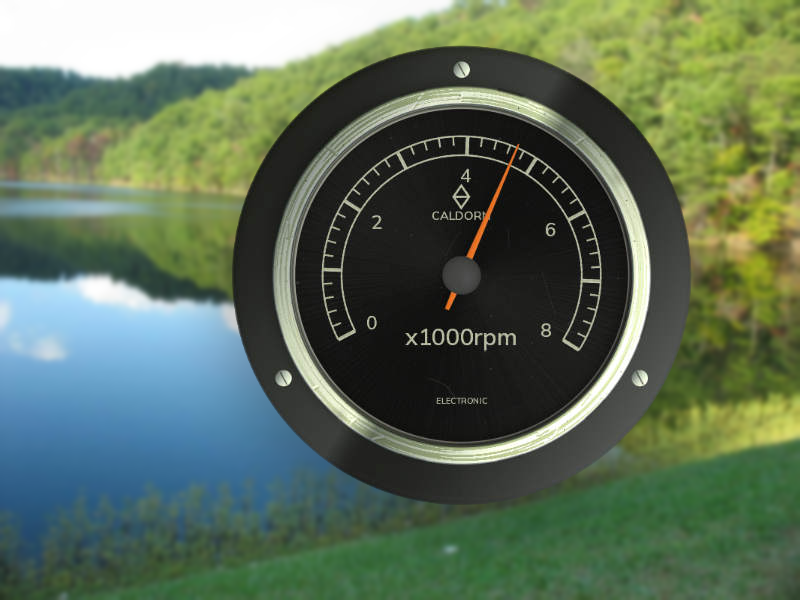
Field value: 4700; rpm
